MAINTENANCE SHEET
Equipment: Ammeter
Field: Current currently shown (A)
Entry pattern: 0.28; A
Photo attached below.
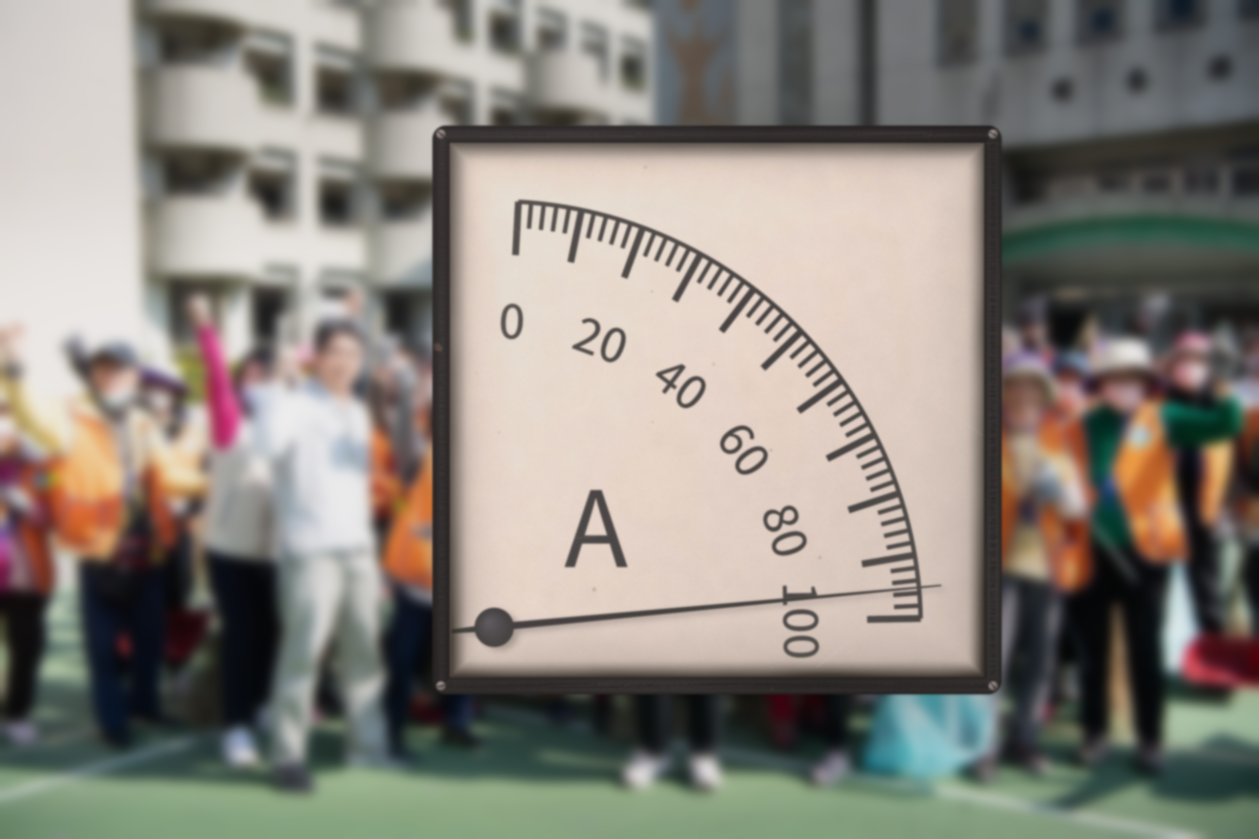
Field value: 95; A
